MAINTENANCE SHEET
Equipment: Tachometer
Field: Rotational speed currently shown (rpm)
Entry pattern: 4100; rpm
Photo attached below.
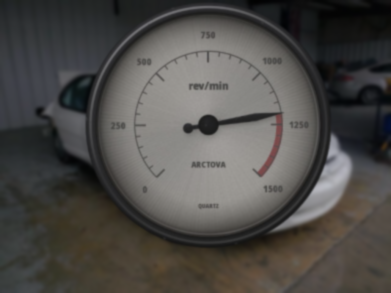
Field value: 1200; rpm
